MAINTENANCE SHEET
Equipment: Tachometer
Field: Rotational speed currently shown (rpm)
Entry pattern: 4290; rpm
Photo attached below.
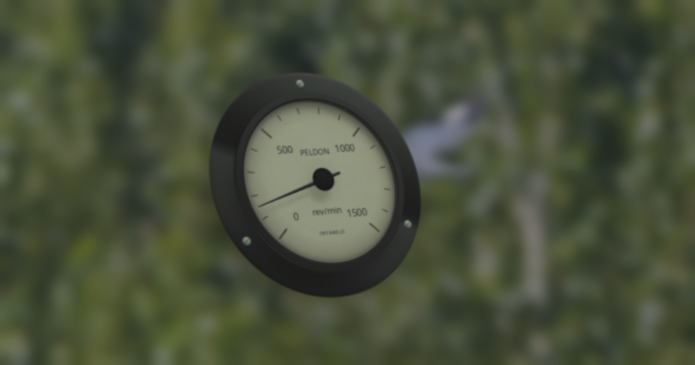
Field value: 150; rpm
